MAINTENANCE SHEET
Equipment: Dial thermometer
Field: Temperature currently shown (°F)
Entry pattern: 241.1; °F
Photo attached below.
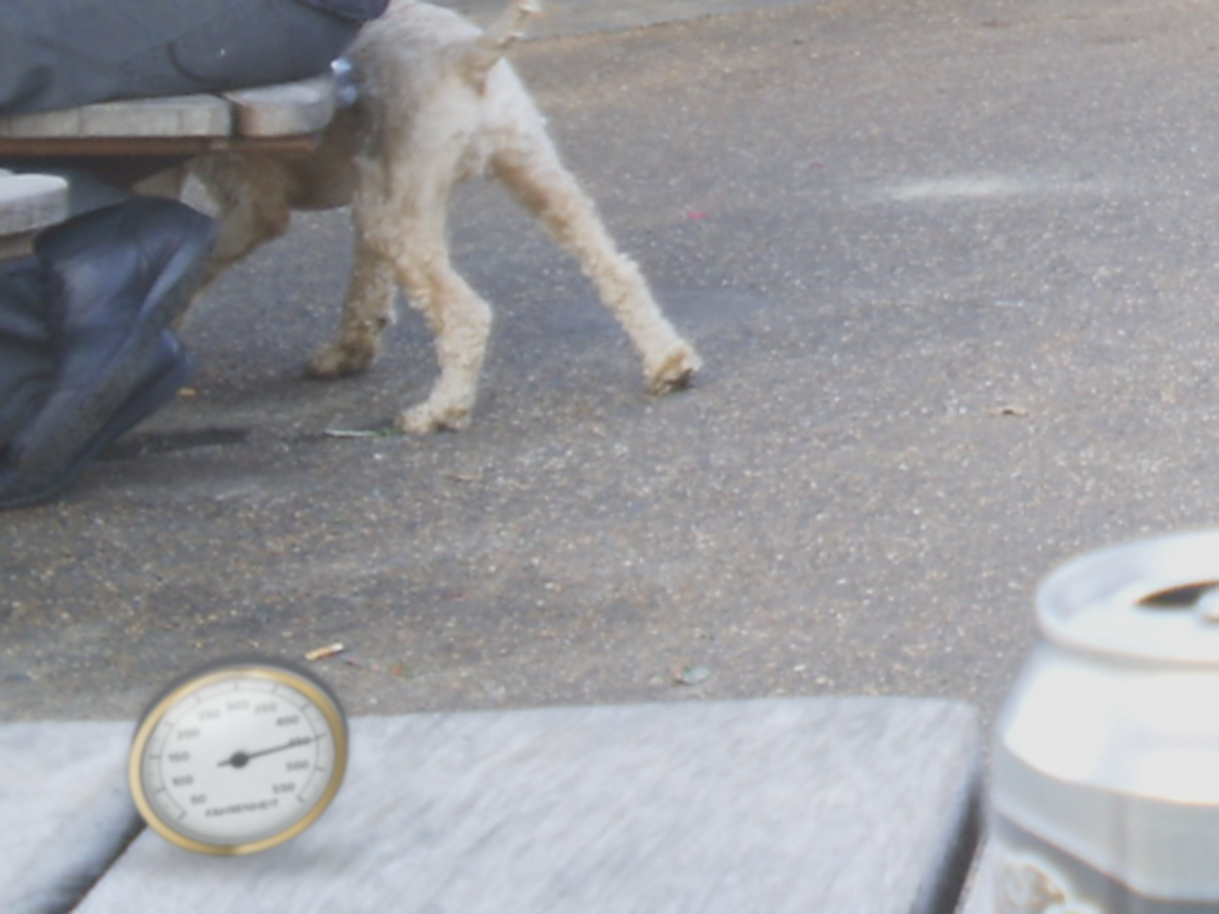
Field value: 450; °F
